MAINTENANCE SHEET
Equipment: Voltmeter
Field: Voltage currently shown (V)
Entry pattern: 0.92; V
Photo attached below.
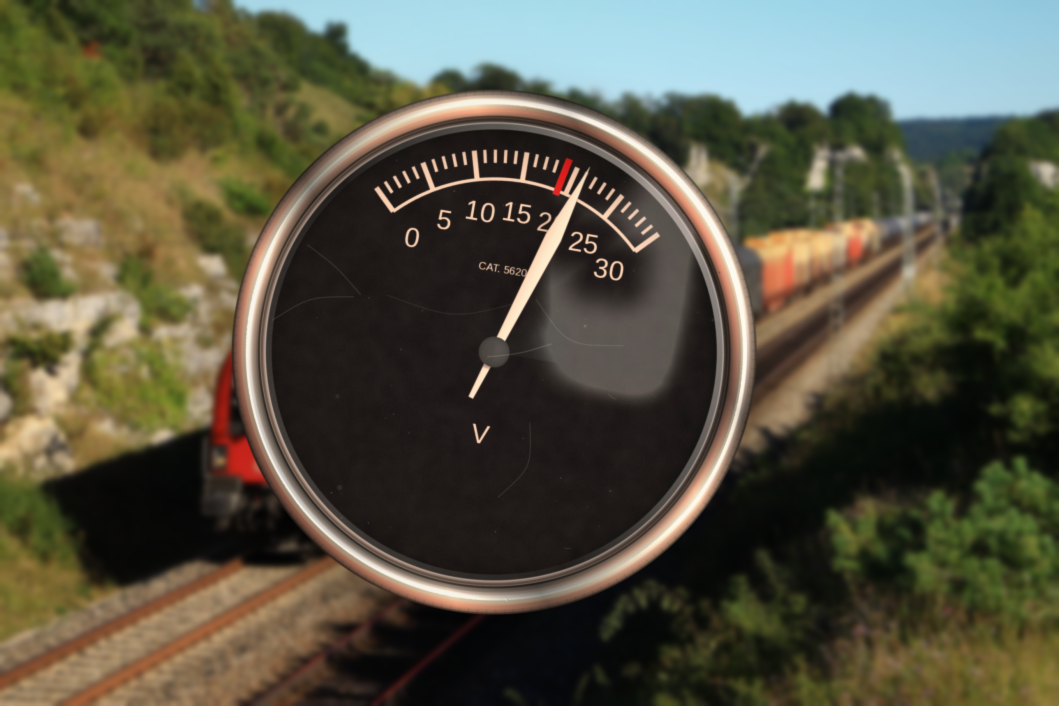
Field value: 21; V
